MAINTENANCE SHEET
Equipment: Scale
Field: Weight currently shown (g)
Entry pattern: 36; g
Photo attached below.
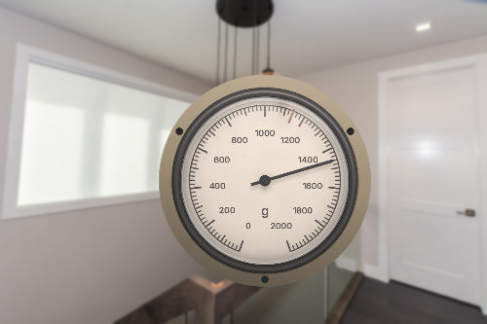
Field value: 1460; g
